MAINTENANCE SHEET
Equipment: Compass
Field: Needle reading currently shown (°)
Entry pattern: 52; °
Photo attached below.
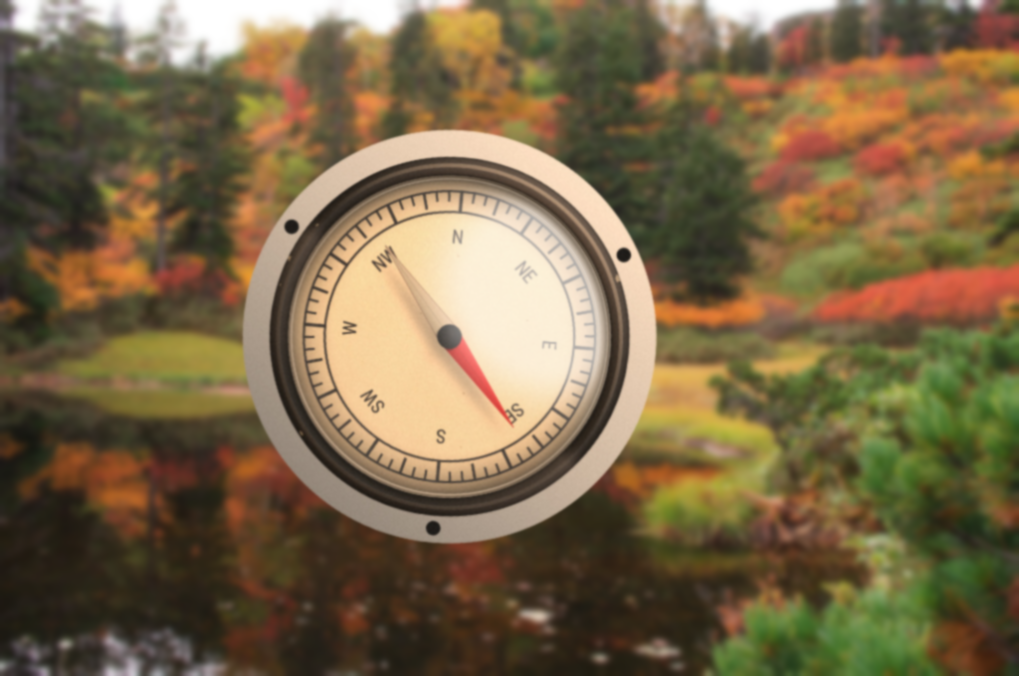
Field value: 140; °
